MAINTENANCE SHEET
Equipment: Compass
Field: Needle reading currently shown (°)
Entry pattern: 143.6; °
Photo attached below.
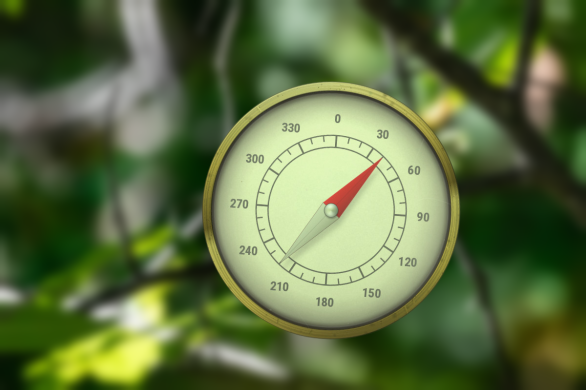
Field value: 40; °
